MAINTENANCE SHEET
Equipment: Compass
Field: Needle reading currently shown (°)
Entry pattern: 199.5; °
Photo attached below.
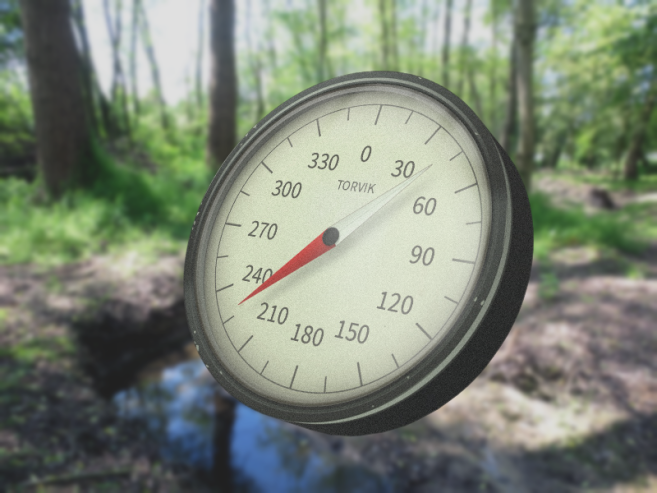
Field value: 225; °
